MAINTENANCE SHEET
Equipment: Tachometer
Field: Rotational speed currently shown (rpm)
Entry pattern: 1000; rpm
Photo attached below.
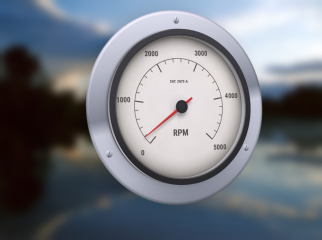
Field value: 200; rpm
